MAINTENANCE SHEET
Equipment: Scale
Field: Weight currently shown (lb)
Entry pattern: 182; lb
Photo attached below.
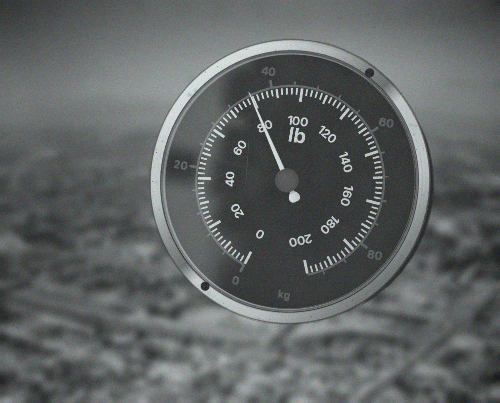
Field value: 80; lb
